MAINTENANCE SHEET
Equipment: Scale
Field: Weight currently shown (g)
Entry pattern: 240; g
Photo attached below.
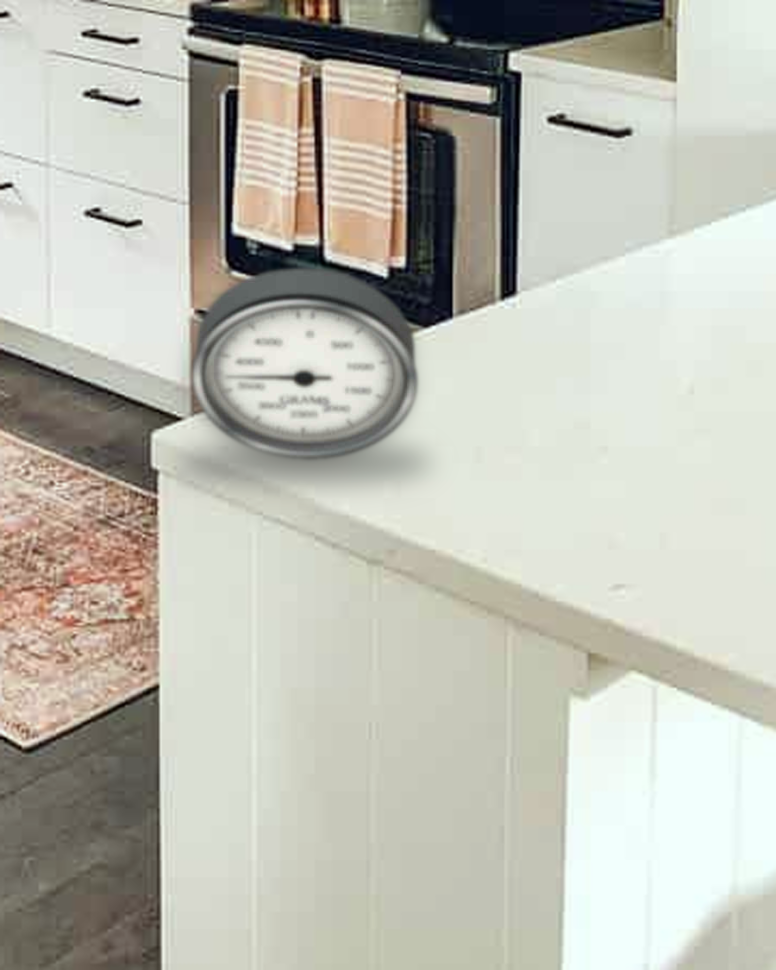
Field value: 3750; g
